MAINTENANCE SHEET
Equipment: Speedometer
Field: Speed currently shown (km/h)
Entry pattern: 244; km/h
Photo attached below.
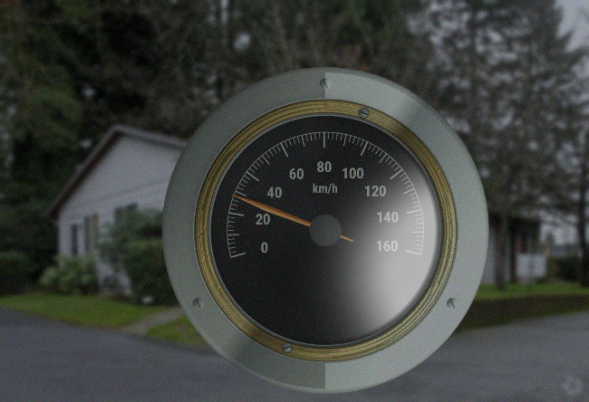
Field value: 28; km/h
